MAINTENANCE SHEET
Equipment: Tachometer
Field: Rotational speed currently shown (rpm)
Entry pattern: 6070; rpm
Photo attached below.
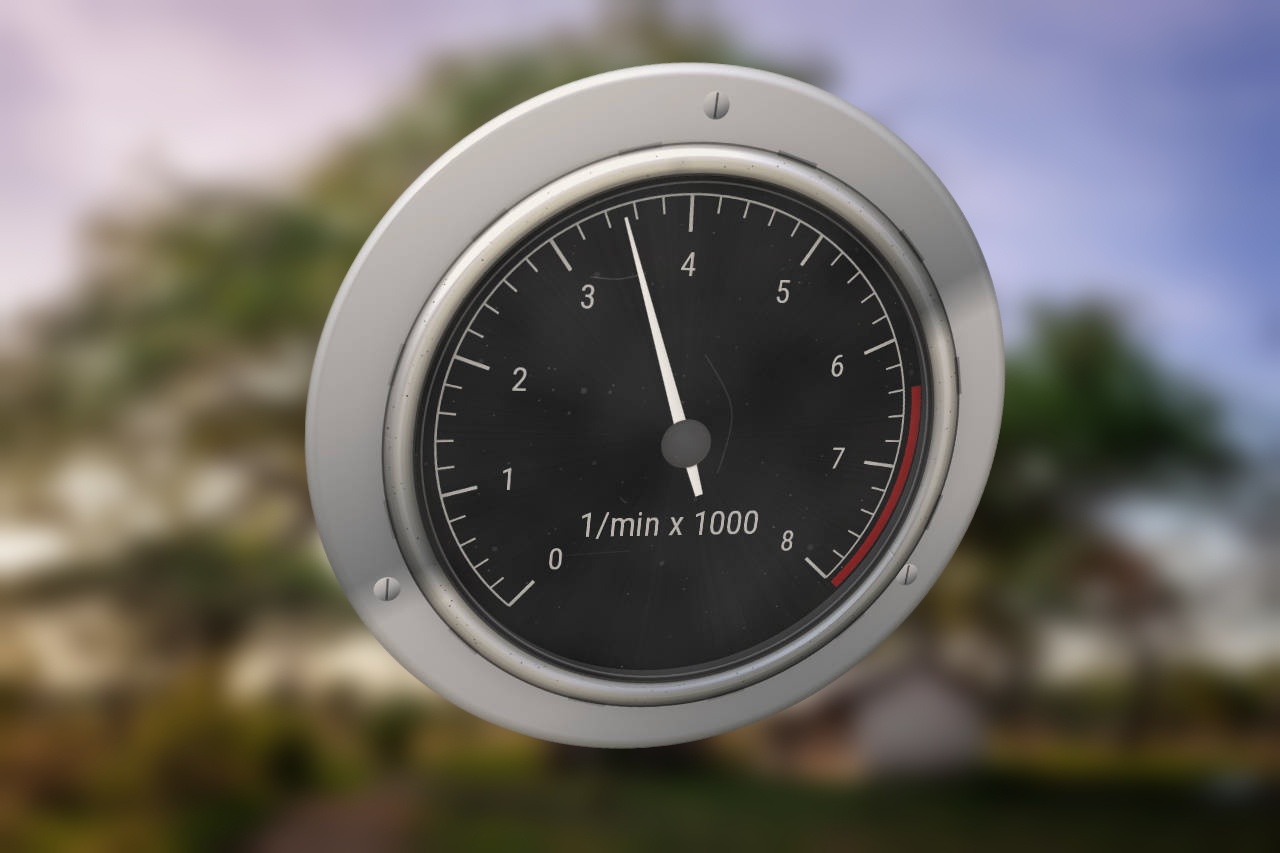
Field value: 3500; rpm
